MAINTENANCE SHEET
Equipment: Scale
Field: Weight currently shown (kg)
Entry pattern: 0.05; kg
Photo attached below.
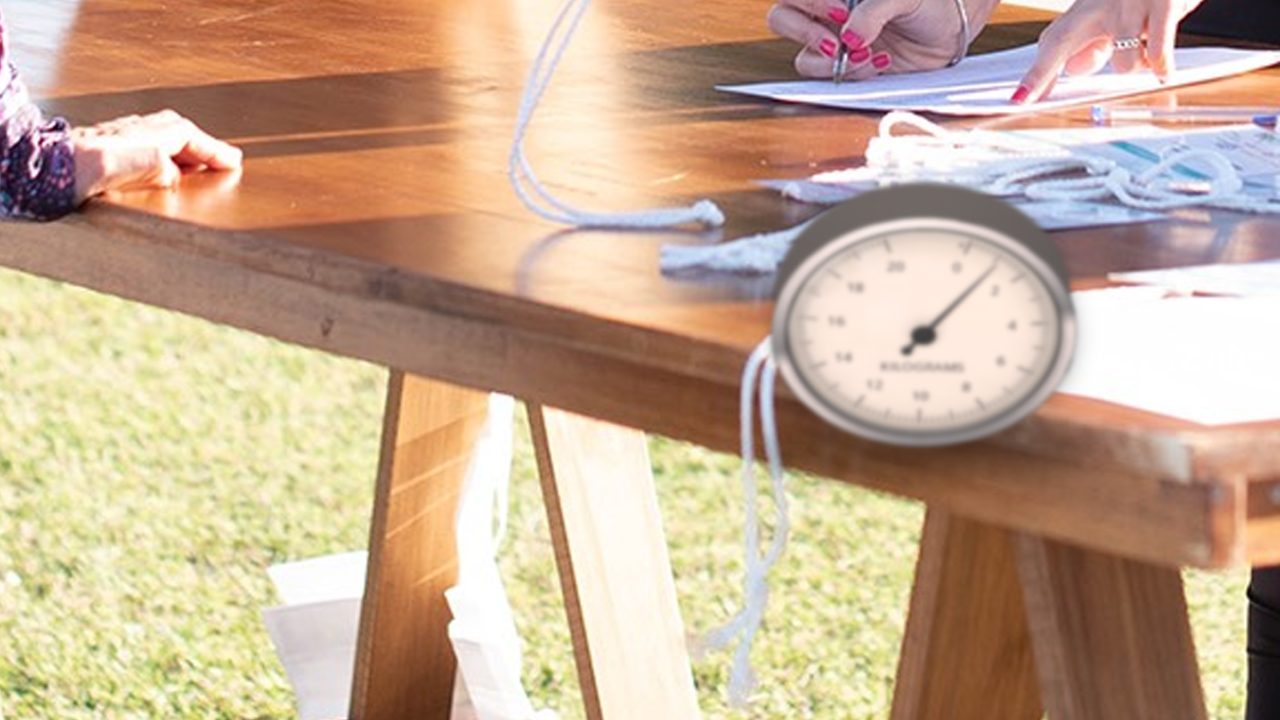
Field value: 1; kg
